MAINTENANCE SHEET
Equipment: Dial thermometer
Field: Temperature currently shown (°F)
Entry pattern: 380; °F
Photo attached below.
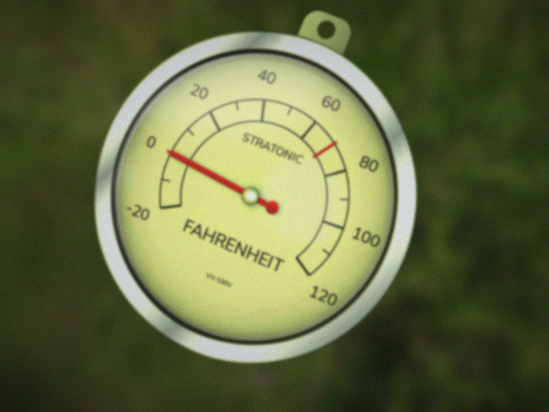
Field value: 0; °F
